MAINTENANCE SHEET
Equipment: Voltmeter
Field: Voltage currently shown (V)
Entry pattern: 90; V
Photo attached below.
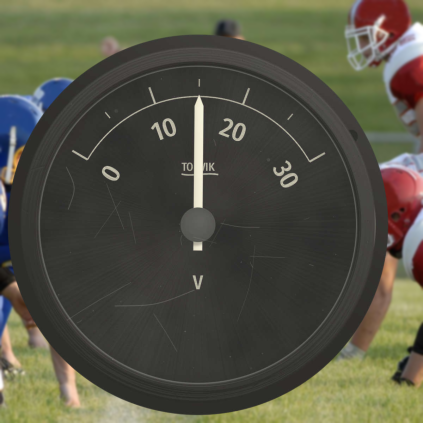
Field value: 15; V
